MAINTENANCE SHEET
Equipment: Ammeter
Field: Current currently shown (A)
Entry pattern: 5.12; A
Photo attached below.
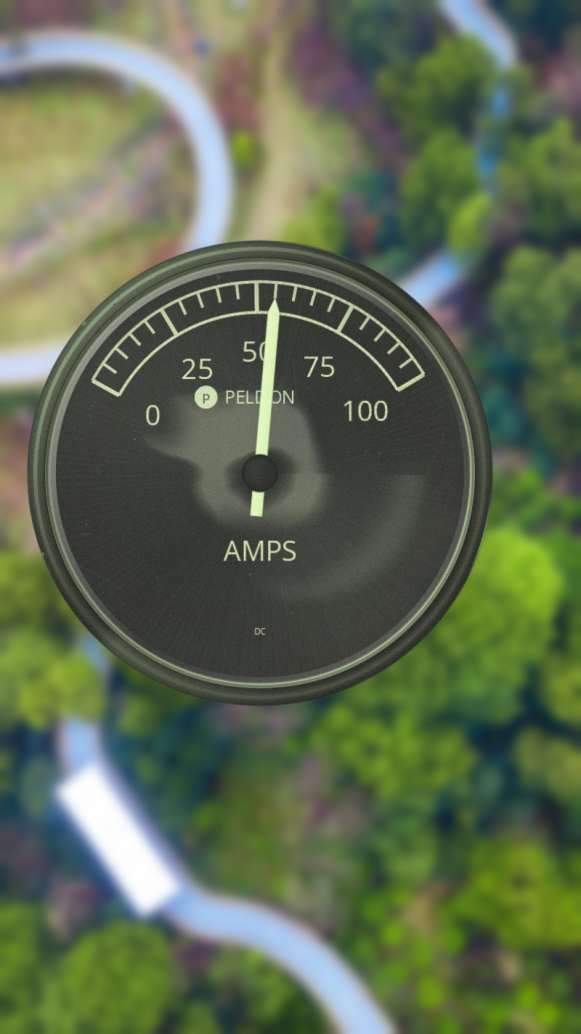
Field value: 55; A
